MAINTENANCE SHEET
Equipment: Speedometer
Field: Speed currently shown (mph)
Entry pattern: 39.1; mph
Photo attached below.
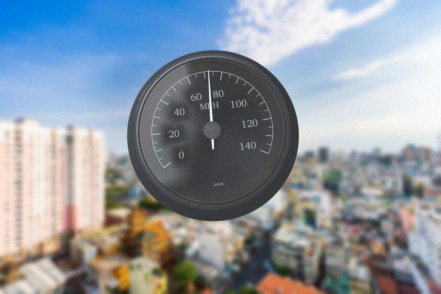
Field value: 72.5; mph
